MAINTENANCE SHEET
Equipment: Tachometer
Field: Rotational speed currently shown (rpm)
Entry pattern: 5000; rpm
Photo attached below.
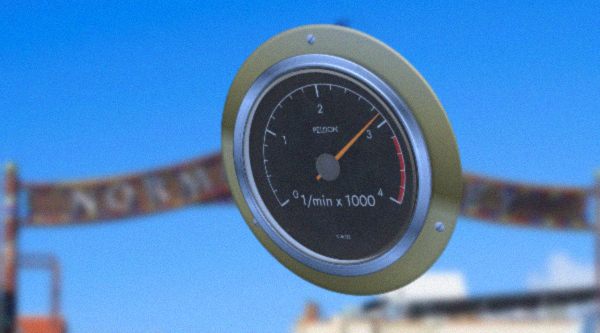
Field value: 2900; rpm
